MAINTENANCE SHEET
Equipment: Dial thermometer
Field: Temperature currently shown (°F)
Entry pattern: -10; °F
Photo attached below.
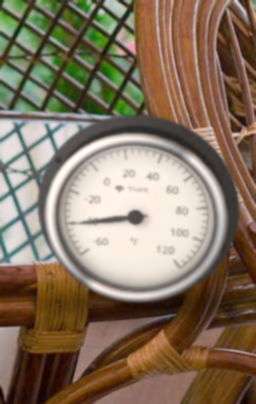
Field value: -40; °F
